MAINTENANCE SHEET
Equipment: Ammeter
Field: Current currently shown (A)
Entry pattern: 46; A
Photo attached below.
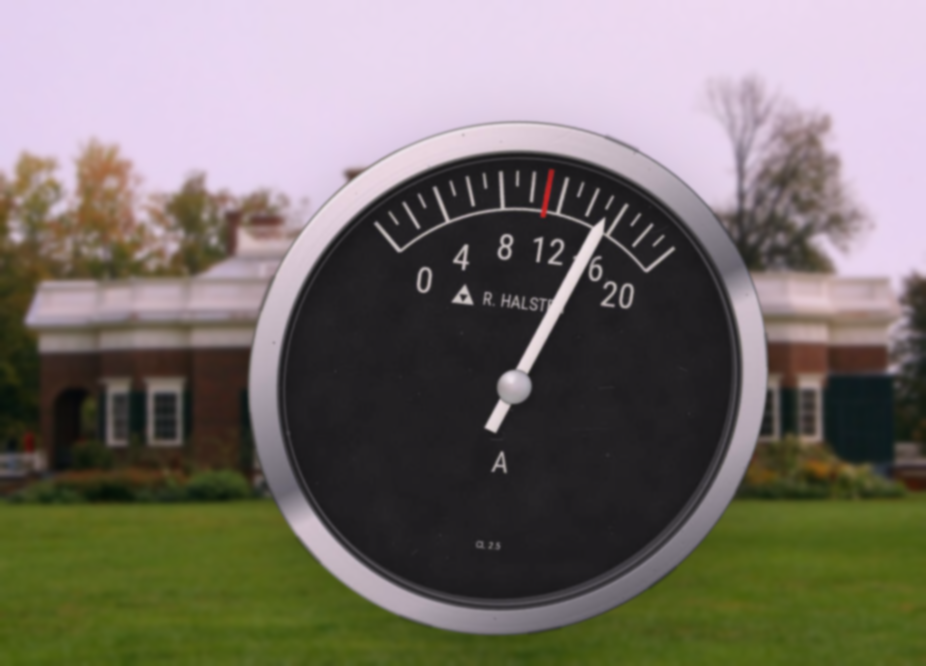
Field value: 15; A
